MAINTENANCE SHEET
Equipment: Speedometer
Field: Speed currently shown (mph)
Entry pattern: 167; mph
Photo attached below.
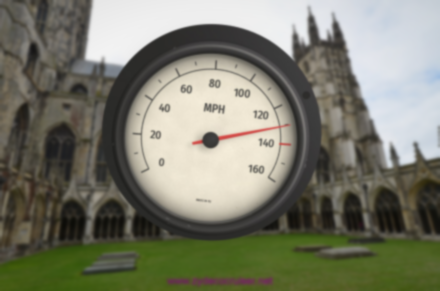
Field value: 130; mph
